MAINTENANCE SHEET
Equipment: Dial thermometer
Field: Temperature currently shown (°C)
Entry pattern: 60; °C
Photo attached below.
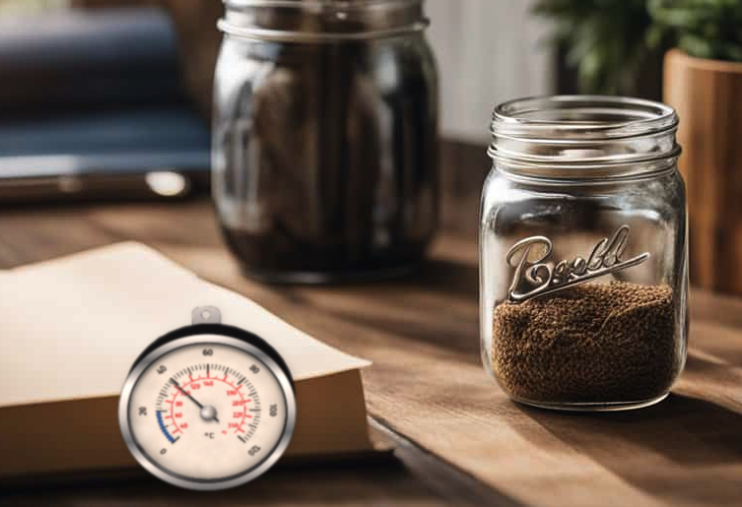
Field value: 40; °C
